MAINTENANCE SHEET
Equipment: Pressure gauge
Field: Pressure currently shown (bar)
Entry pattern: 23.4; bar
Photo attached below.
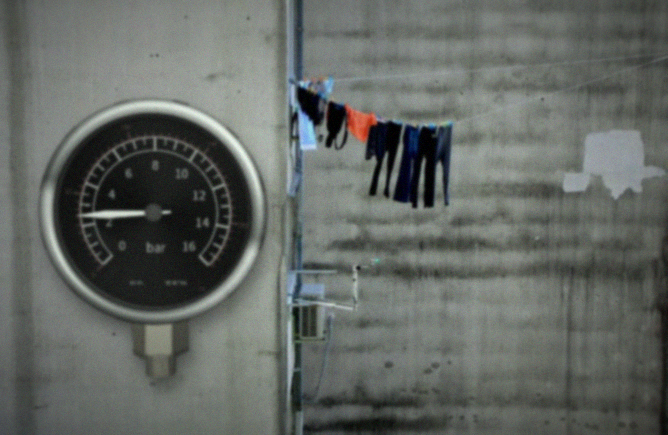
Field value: 2.5; bar
